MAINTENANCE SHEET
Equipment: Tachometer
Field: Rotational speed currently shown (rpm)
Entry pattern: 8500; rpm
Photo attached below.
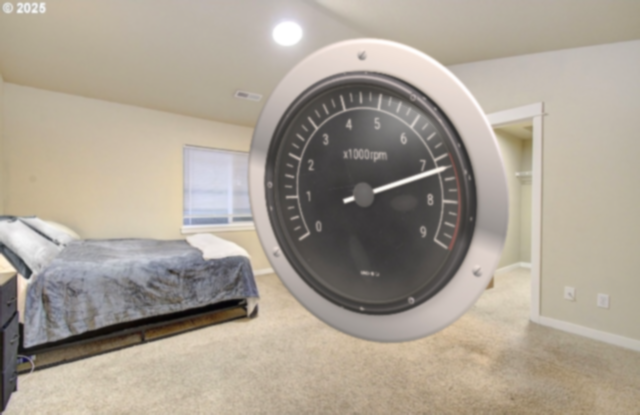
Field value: 7250; rpm
